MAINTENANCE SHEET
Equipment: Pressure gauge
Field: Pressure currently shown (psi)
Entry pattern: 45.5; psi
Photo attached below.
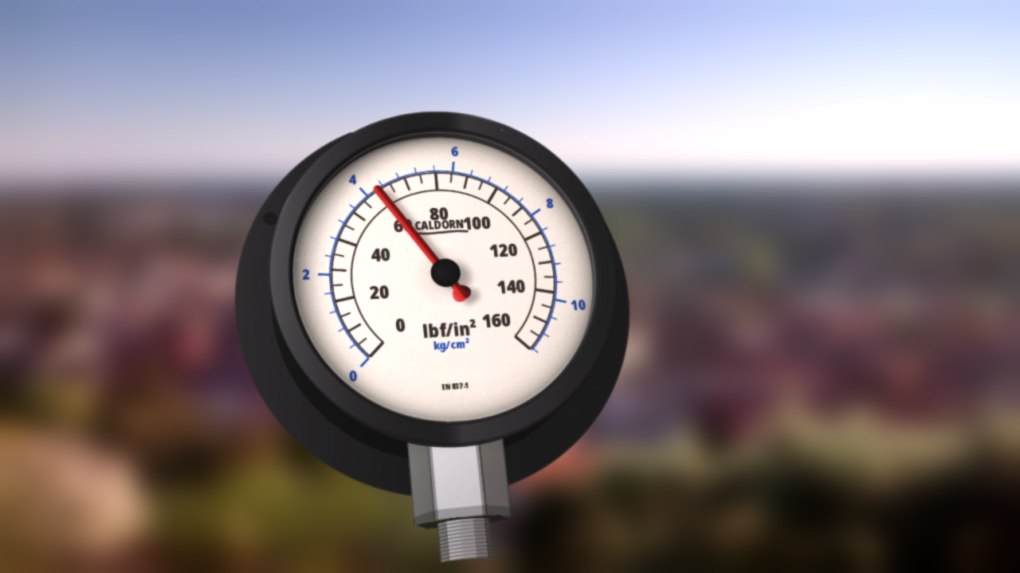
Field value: 60; psi
